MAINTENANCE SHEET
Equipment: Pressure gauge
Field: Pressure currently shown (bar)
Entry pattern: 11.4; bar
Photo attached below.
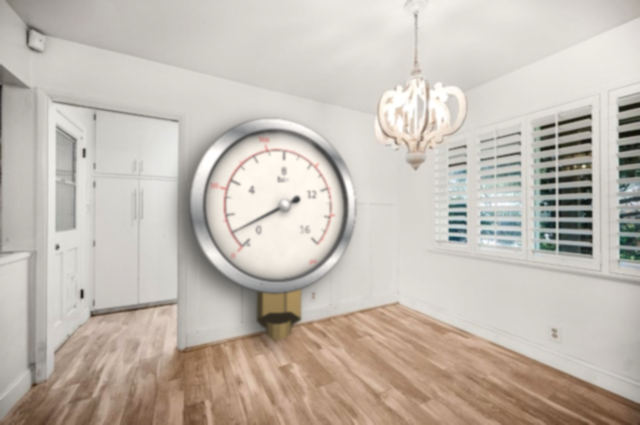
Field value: 1; bar
